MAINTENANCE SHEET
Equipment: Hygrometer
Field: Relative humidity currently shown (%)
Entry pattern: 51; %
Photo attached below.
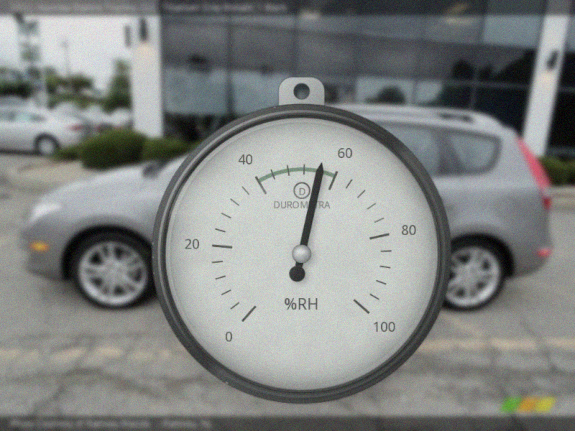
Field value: 56; %
